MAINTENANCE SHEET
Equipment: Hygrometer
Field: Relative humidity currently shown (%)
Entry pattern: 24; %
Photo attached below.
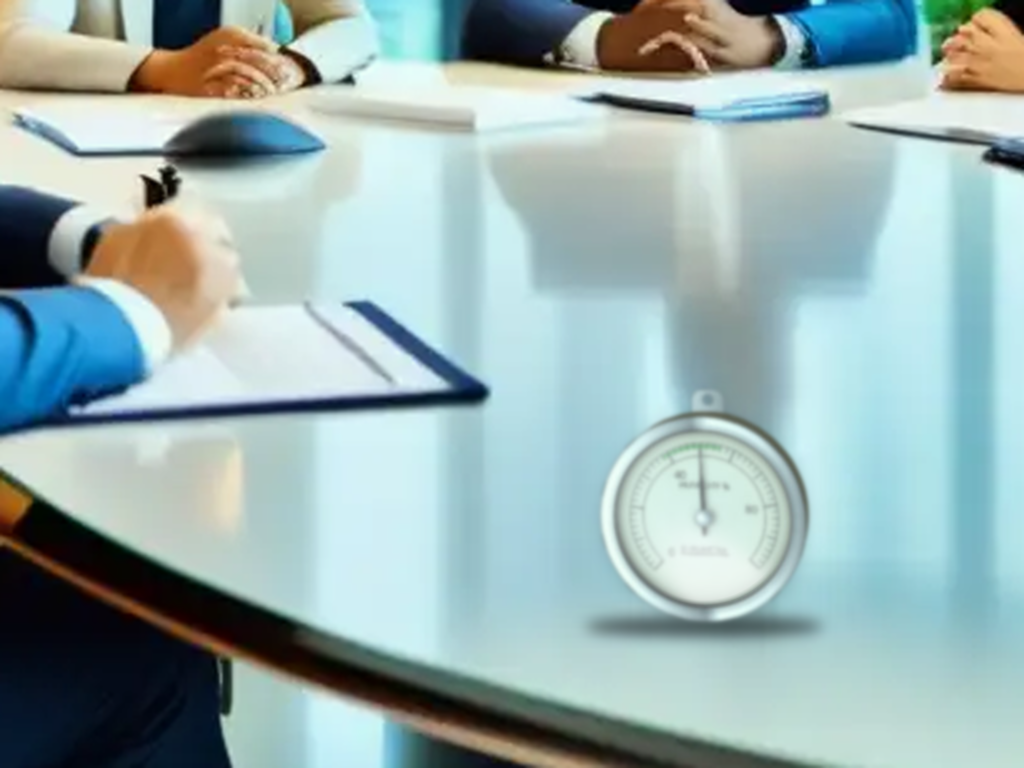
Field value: 50; %
